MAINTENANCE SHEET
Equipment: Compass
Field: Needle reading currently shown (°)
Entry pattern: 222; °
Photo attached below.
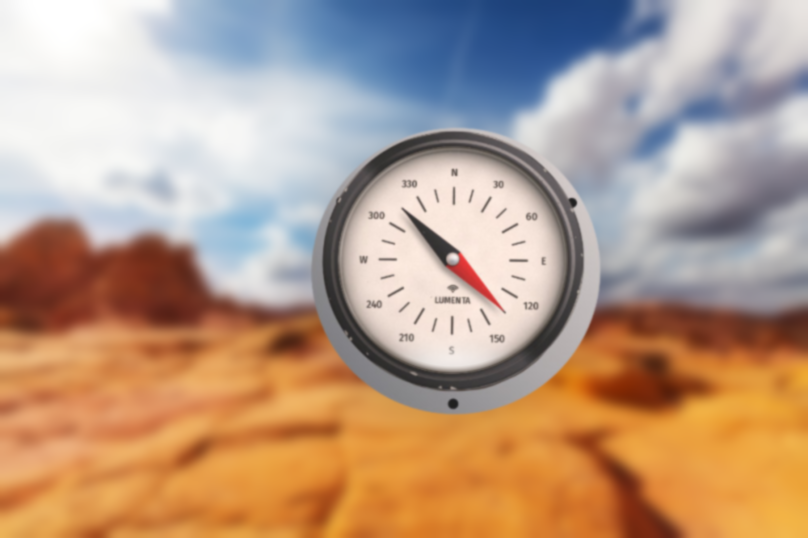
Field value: 135; °
